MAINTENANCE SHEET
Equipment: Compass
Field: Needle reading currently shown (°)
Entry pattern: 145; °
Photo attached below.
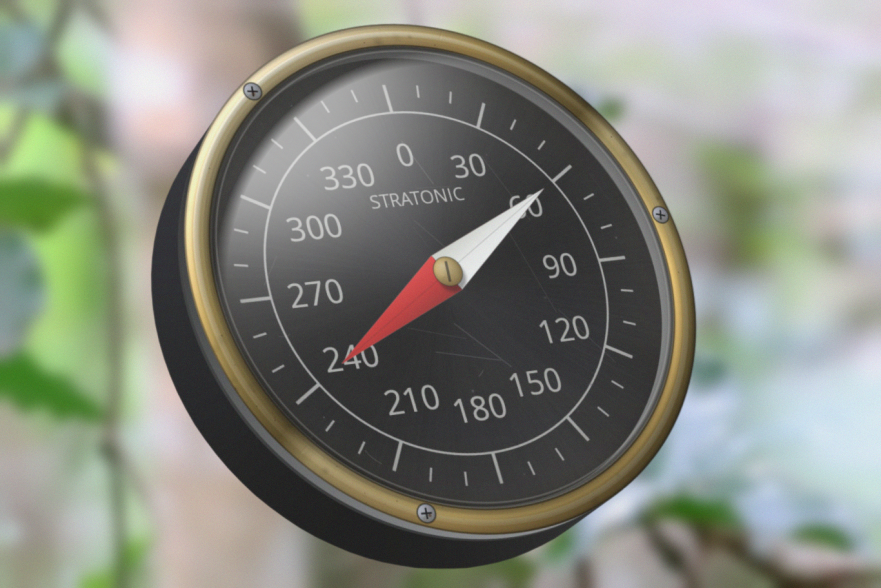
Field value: 240; °
